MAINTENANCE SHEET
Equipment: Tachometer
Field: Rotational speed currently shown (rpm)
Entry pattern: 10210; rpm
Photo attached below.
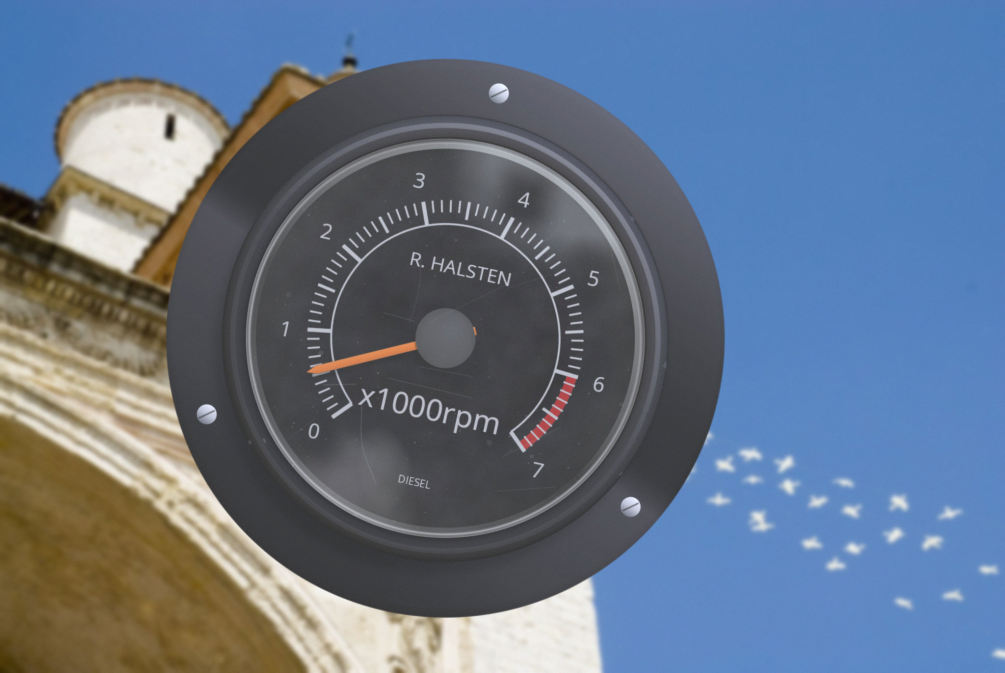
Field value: 550; rpm
